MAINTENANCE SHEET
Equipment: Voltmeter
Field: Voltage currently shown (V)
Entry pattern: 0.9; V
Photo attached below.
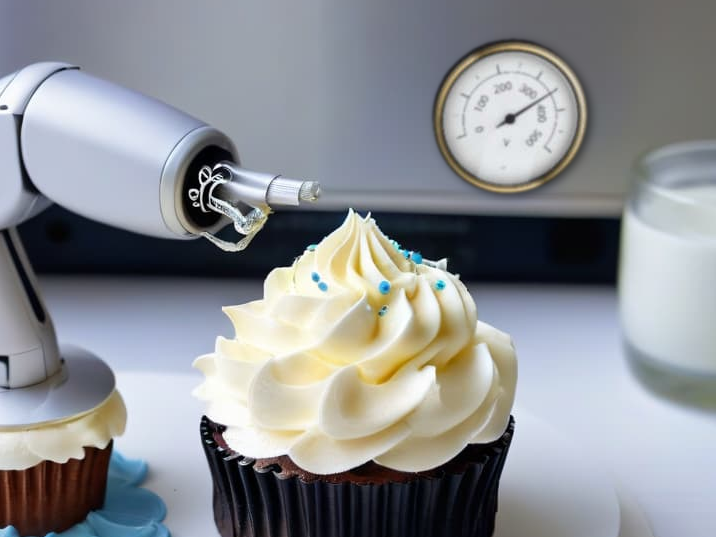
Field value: 350; V
